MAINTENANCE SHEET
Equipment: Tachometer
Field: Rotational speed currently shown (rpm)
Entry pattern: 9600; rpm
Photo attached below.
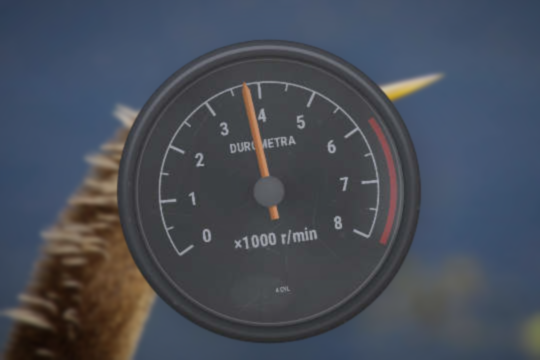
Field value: 3750; rpm
